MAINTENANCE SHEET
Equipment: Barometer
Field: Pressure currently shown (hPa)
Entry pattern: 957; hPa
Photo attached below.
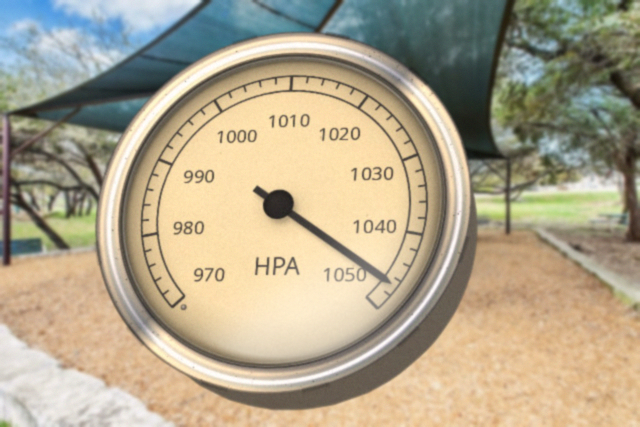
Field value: 1047; hPa
